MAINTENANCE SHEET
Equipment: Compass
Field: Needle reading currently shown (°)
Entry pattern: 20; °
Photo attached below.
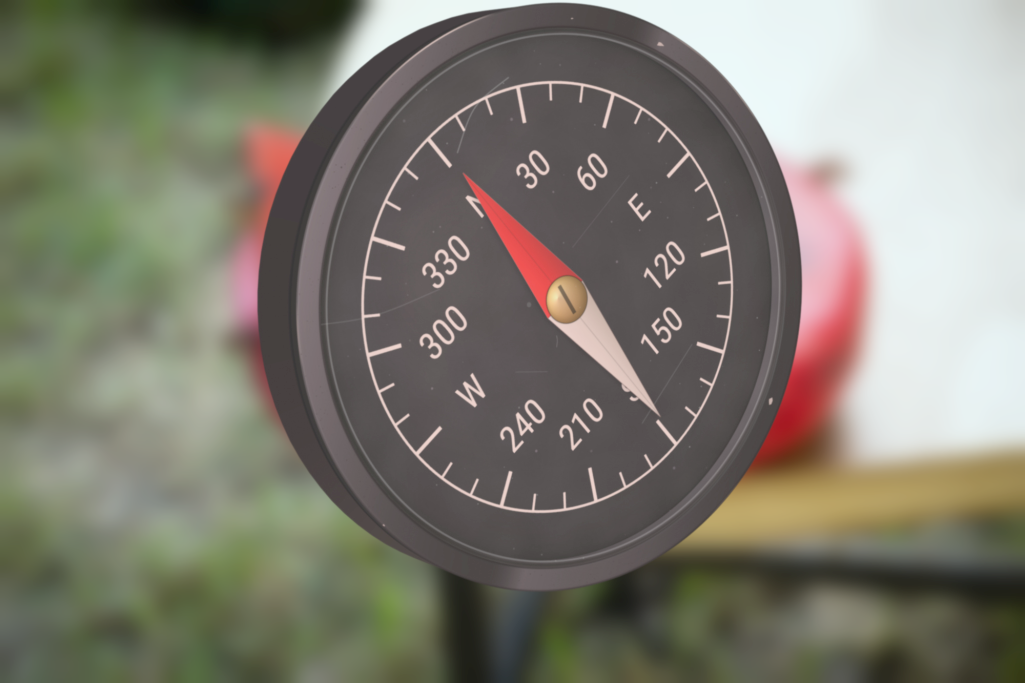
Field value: 0; °
